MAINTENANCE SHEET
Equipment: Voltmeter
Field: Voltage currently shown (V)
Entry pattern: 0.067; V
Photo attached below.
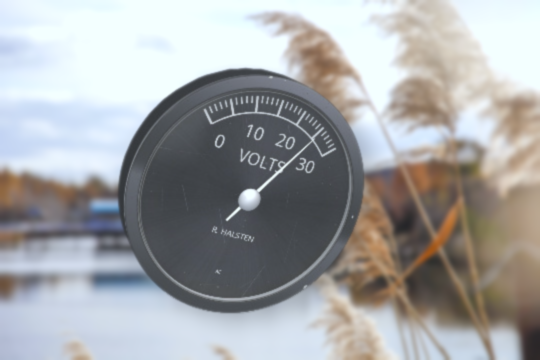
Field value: 25; V
